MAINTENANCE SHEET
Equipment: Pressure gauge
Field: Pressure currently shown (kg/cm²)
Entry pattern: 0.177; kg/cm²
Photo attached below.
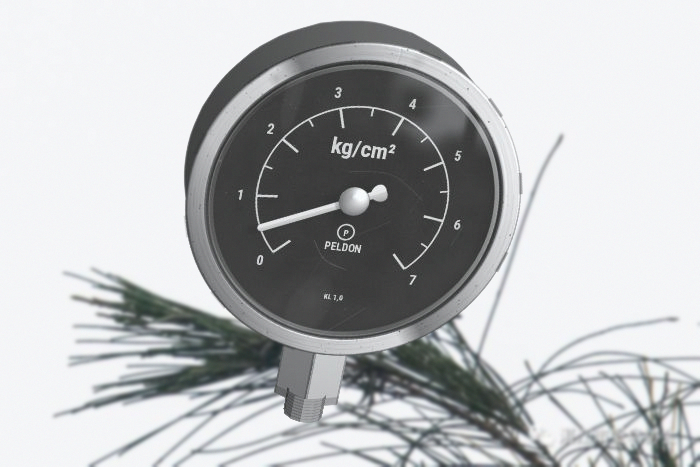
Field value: 0.5; kg/cm²
